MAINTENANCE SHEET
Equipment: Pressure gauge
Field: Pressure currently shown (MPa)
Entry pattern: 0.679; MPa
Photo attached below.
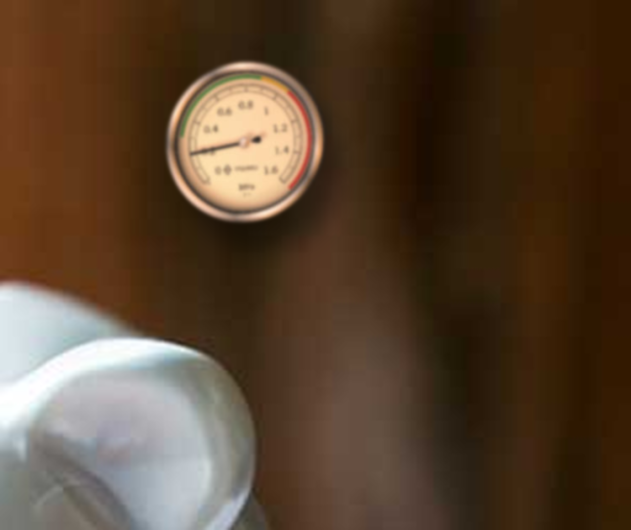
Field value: 0.2; MPa
